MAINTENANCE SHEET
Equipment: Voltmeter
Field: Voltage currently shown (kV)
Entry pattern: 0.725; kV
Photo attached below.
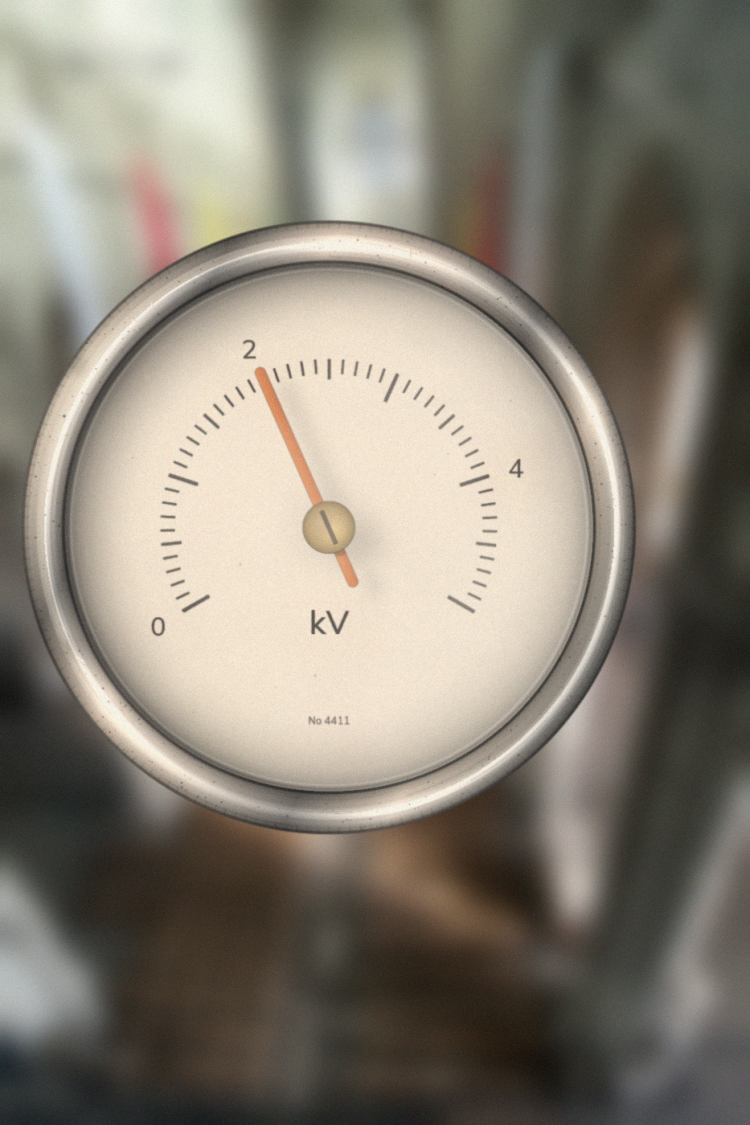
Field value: 2; kV
